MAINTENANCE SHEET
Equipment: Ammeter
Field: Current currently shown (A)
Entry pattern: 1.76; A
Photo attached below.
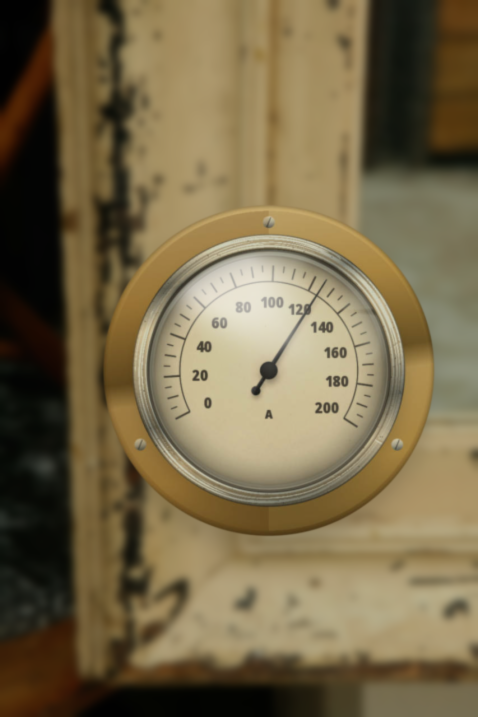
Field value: 125; A
